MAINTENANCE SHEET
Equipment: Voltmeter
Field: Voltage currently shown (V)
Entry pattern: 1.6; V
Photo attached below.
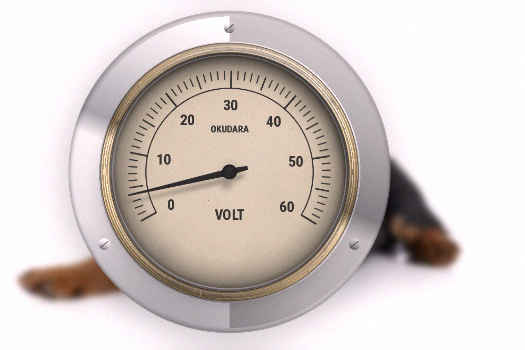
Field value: 4; V
